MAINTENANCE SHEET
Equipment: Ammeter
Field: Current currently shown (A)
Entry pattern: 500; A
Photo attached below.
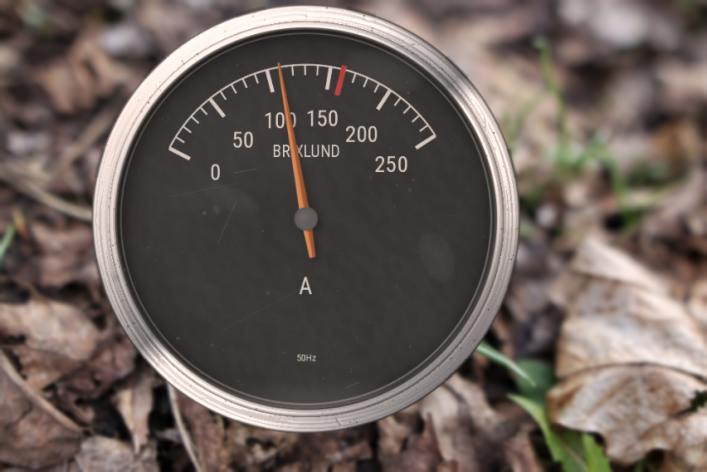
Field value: 110; A
